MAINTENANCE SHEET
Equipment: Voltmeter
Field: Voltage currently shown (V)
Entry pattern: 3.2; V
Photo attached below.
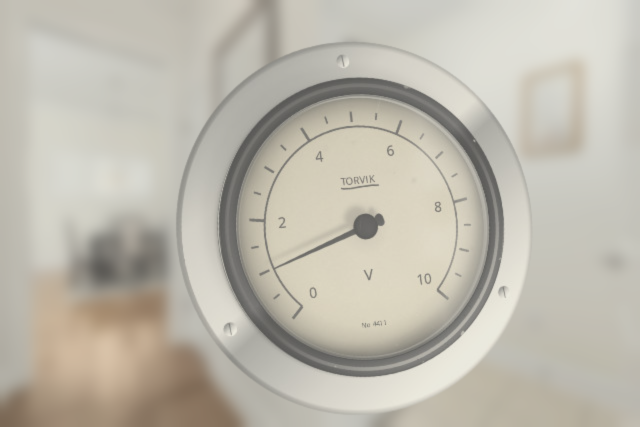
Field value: 1; V
